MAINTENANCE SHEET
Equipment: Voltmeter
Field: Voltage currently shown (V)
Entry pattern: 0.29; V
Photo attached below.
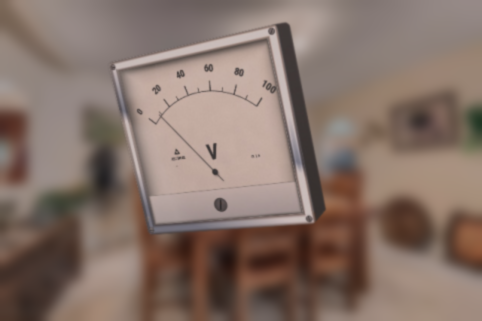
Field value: 10; V
